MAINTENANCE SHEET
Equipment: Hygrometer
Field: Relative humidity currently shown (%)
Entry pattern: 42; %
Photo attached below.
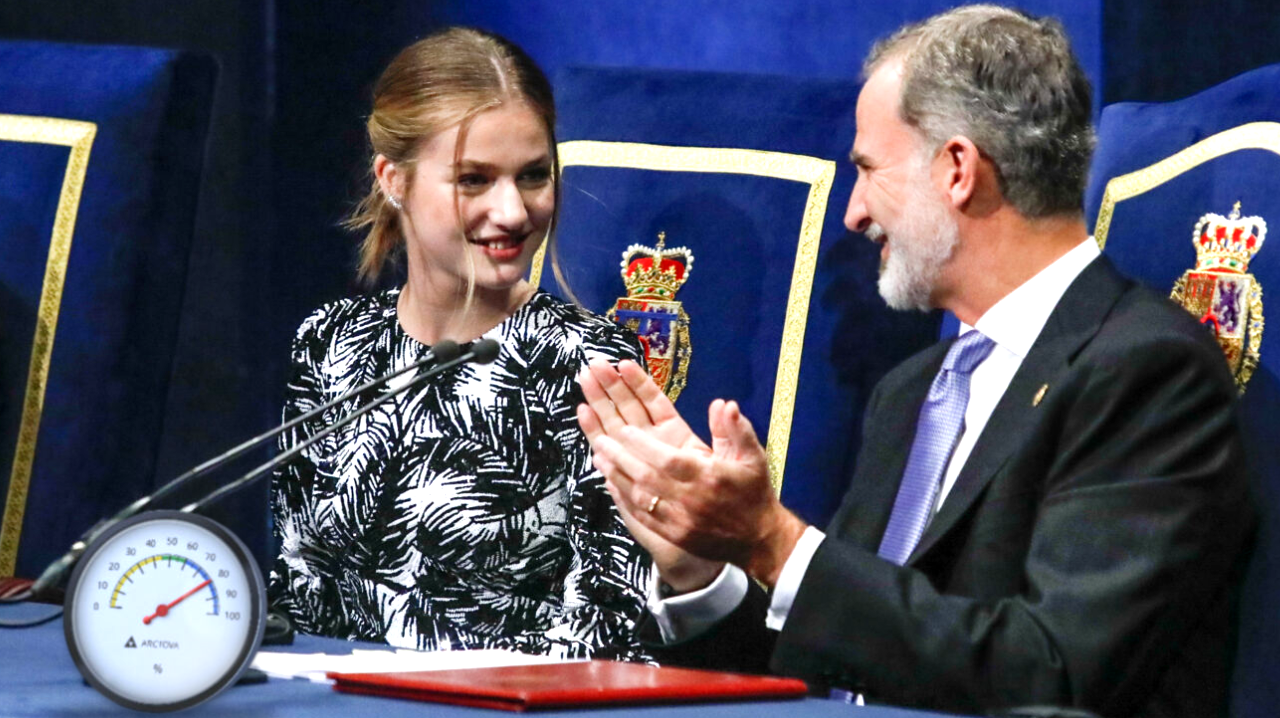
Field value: 80; %
